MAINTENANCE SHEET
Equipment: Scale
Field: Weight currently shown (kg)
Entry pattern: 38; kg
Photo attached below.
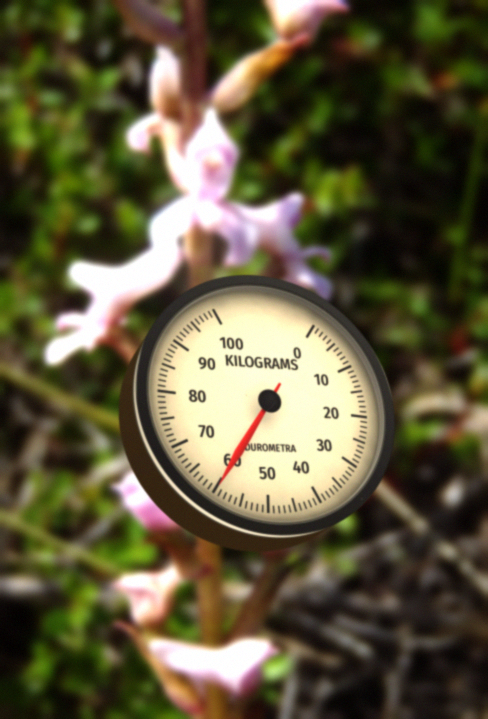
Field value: 60; kg
